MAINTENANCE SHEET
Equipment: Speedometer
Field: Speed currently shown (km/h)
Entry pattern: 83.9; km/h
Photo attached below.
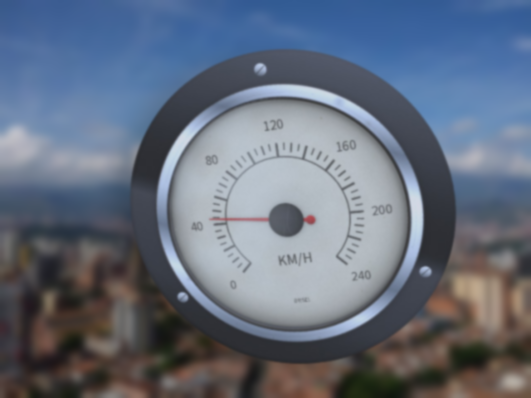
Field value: 45; km/h
